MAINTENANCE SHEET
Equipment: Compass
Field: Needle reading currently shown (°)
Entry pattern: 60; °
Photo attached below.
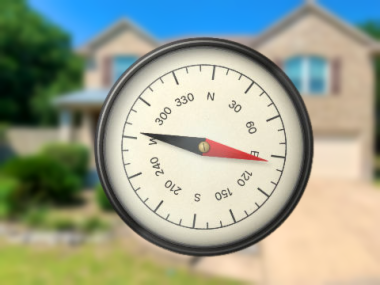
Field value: 95; °
